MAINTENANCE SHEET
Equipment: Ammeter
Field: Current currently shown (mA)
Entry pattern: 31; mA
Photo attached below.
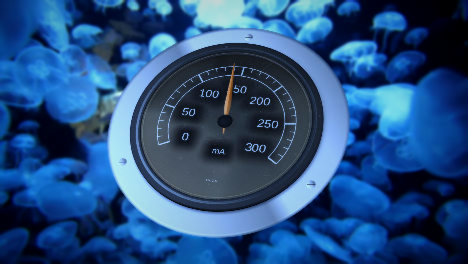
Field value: 140; mA
